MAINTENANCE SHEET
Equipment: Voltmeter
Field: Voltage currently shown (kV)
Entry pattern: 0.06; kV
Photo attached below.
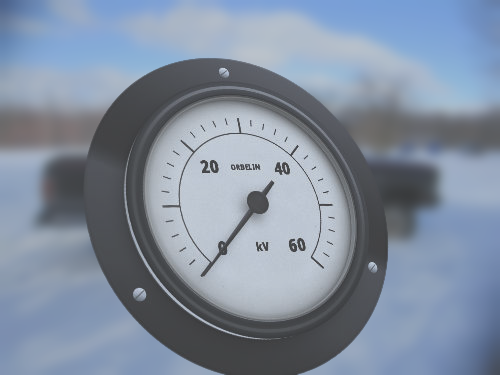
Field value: 0; kV
